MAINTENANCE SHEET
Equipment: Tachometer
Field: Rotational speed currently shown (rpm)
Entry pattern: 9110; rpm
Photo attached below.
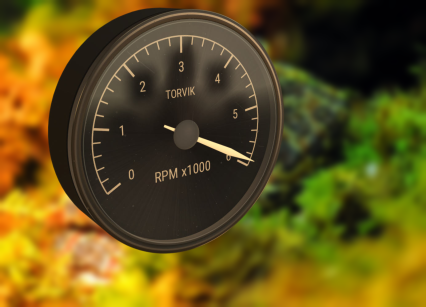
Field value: 5900; rpm
